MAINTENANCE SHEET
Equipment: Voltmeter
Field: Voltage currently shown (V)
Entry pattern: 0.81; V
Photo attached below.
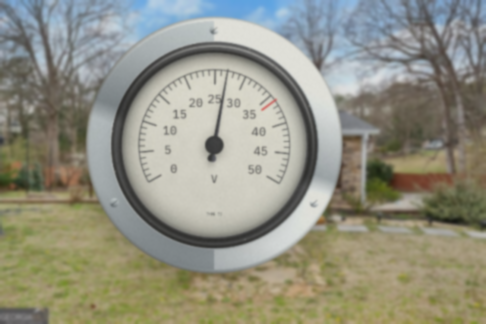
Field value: 27; V
